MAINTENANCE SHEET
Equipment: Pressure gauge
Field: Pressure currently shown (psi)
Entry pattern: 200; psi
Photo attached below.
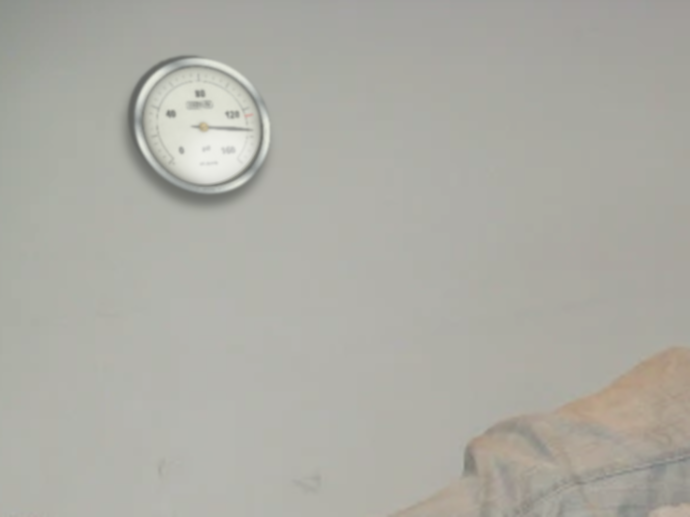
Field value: 135; psi
